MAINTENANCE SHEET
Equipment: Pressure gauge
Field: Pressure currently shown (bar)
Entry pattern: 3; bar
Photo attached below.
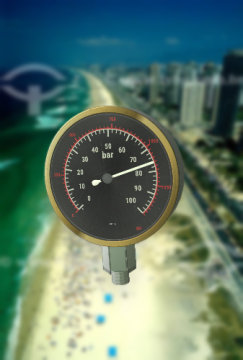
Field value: 76; bar
